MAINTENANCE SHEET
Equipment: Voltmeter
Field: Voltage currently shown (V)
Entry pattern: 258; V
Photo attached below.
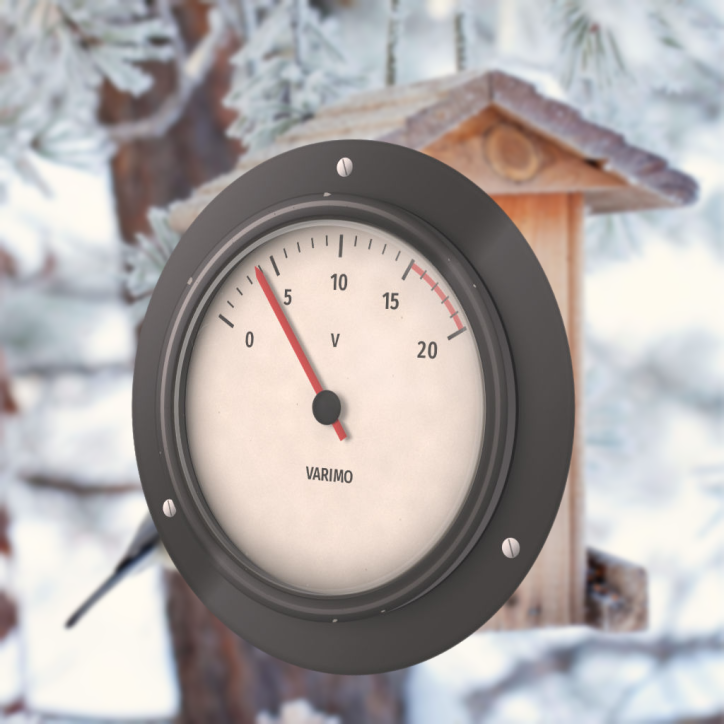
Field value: 4; V
